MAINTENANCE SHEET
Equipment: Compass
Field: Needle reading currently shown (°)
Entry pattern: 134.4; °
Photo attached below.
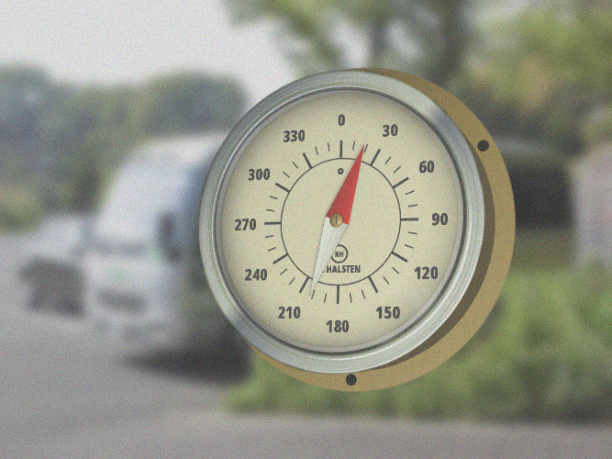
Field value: 20; °
